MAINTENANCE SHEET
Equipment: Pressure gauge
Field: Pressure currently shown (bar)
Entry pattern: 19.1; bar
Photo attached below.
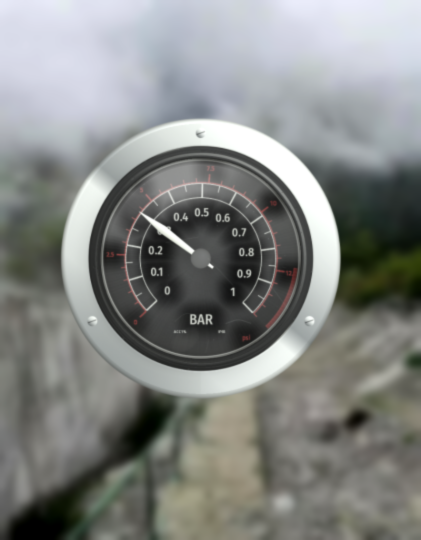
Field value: 0.3; bar
